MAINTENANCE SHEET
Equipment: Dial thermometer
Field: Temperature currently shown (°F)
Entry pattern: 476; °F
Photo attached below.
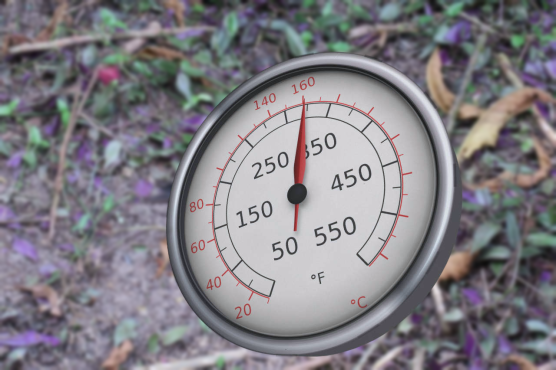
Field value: 325; °F
